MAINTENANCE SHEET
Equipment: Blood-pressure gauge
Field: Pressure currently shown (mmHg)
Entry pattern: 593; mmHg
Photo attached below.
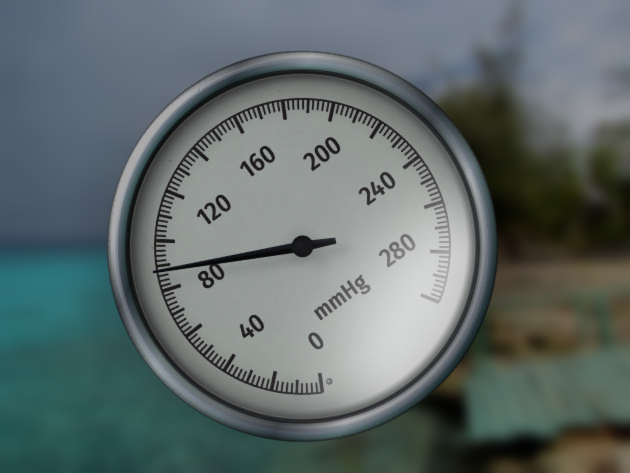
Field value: 88; mmHg
